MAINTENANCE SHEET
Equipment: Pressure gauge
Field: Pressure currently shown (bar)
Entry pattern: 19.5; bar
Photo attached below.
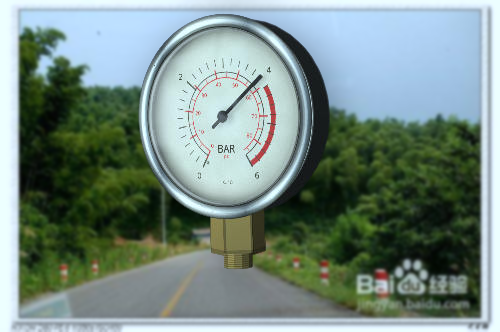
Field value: 4; bar
